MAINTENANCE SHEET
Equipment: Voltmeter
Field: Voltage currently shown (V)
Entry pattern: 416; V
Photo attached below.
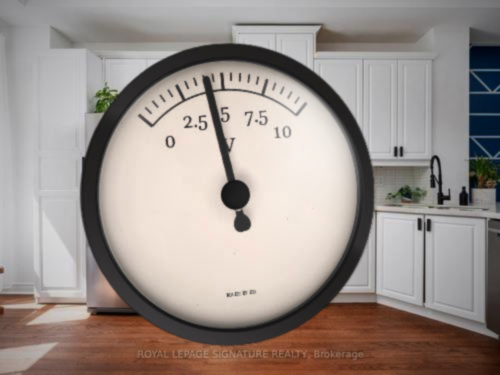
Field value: 4; V
